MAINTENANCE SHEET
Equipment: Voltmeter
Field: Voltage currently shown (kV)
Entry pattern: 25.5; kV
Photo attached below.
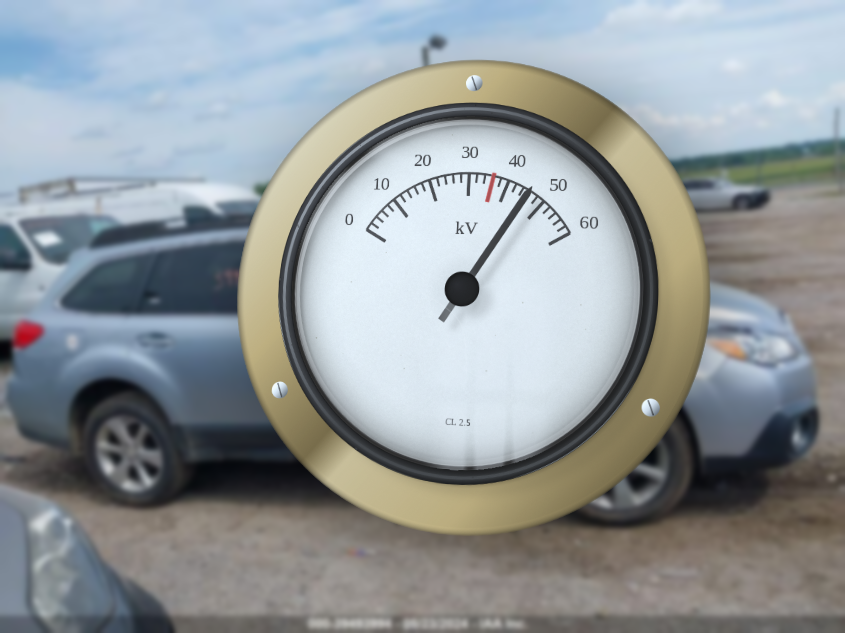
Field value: 46; kV
